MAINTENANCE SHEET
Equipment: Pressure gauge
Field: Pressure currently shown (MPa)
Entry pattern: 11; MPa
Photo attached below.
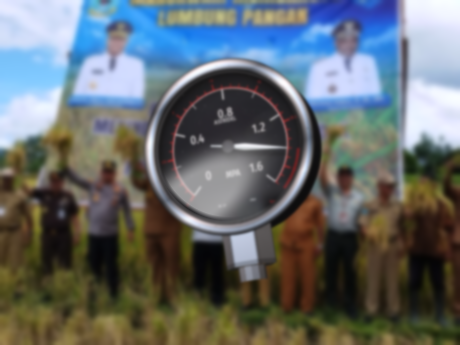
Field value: 1.4; MPa
